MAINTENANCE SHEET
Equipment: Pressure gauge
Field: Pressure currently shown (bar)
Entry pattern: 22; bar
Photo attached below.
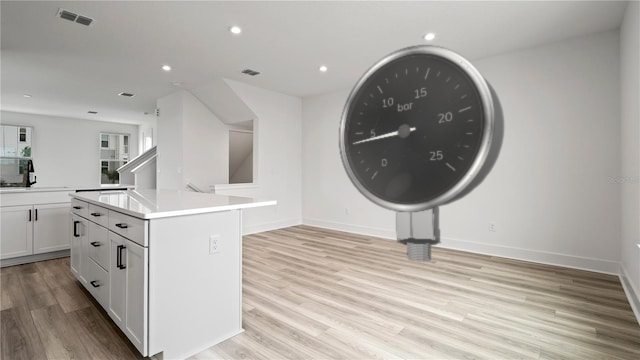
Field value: 4; bar
